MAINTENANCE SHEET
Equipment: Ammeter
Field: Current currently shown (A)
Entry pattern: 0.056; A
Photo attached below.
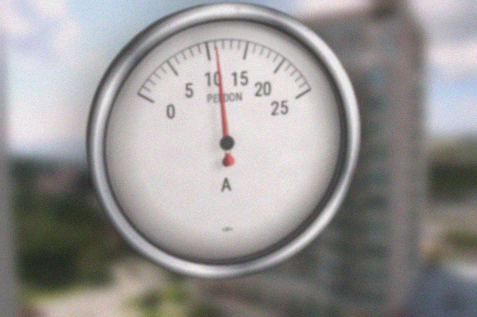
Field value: 11; A
